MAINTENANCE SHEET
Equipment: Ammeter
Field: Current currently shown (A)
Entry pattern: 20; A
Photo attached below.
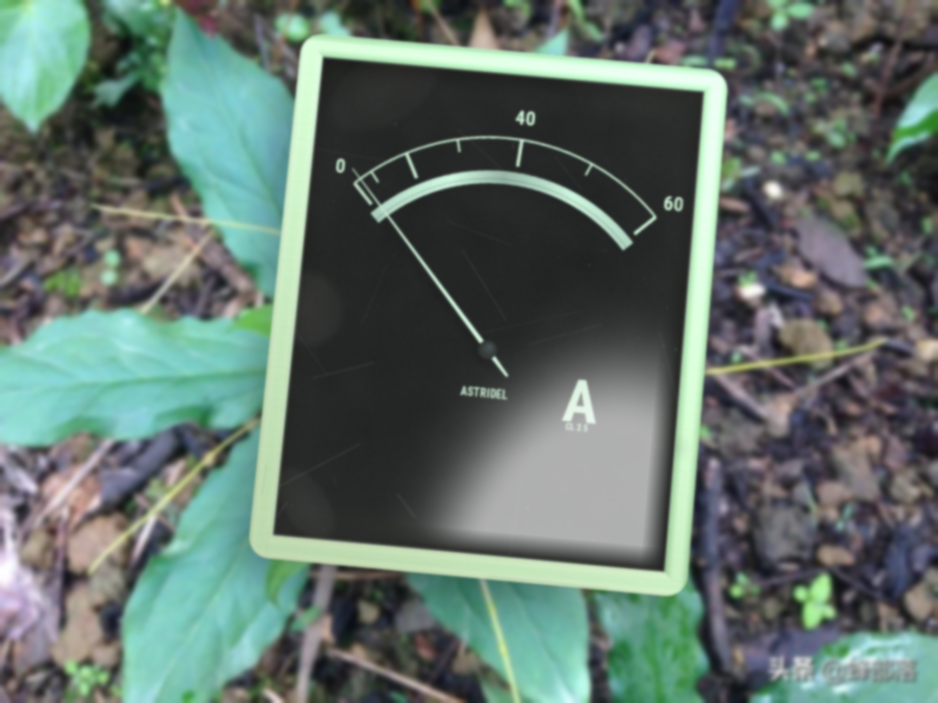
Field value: 5; A
